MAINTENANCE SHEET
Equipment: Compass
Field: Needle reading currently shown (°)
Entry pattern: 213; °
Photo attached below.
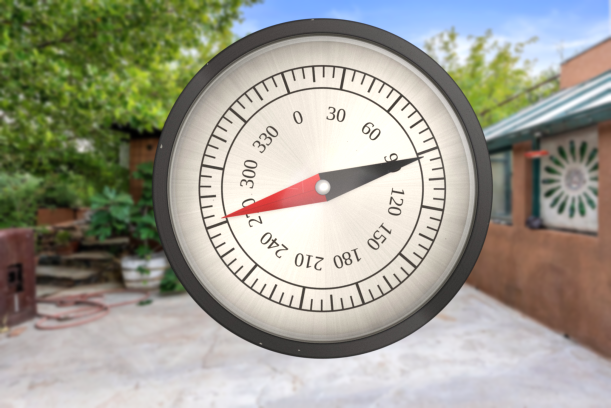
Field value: 272.5; °
